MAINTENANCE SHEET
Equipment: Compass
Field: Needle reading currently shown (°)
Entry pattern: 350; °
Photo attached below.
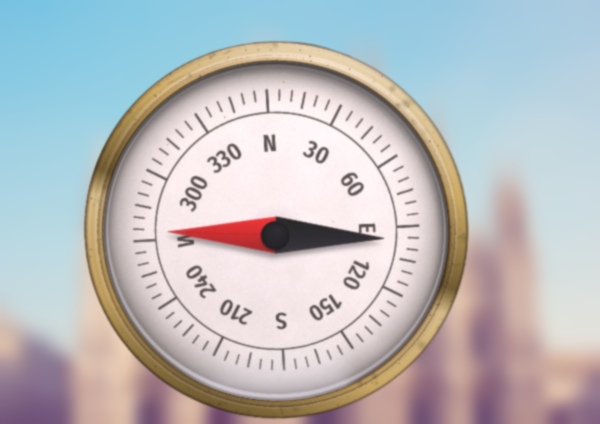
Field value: 275; °
